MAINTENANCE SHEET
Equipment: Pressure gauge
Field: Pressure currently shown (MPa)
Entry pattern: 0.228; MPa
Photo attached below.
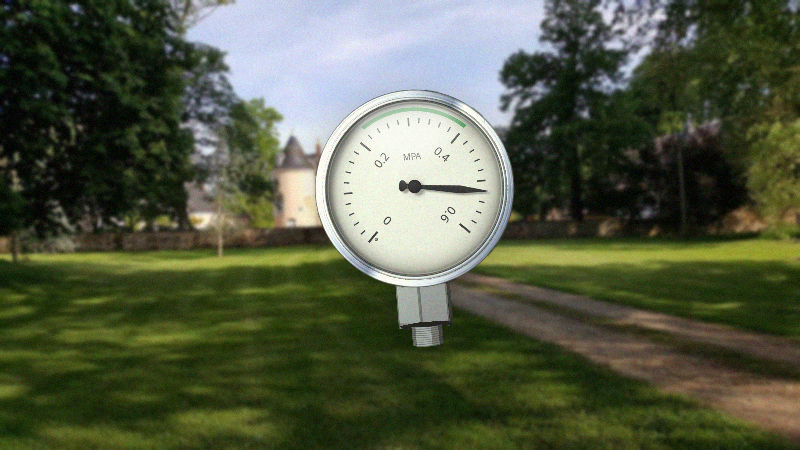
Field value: 0.52; MPa
